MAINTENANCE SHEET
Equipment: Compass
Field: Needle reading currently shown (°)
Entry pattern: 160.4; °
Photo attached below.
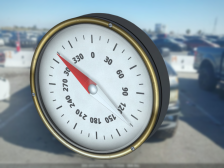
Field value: 310; °
